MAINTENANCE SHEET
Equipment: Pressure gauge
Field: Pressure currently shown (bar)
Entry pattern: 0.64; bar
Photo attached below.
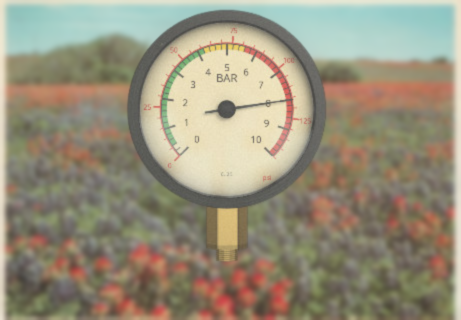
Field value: 8; bar
